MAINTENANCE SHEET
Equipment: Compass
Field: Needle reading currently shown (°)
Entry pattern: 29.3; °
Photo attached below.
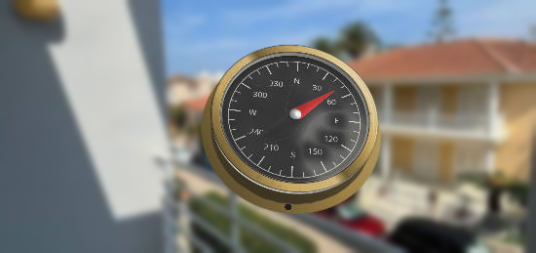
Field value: 50; °
